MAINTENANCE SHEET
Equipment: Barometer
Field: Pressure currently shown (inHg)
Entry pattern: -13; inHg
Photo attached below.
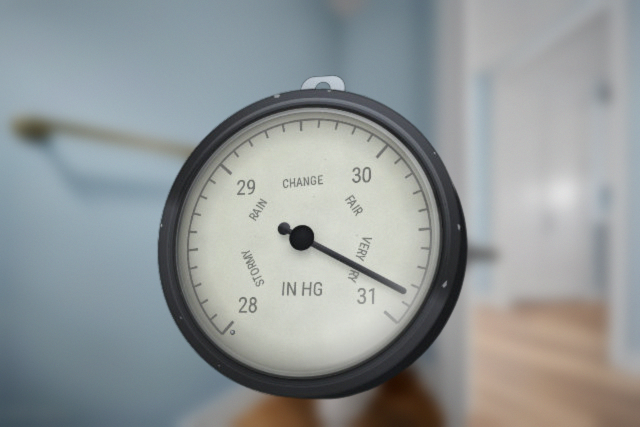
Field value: 30.85; inHg
